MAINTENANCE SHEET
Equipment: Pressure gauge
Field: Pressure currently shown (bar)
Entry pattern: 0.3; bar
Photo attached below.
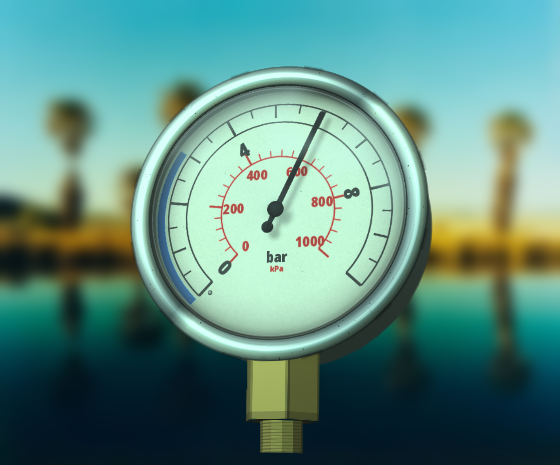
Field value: 6; bar
